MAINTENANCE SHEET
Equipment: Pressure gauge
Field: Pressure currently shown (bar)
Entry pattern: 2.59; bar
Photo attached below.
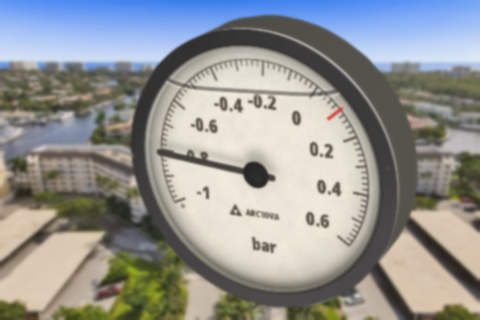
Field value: -0.8; bar
